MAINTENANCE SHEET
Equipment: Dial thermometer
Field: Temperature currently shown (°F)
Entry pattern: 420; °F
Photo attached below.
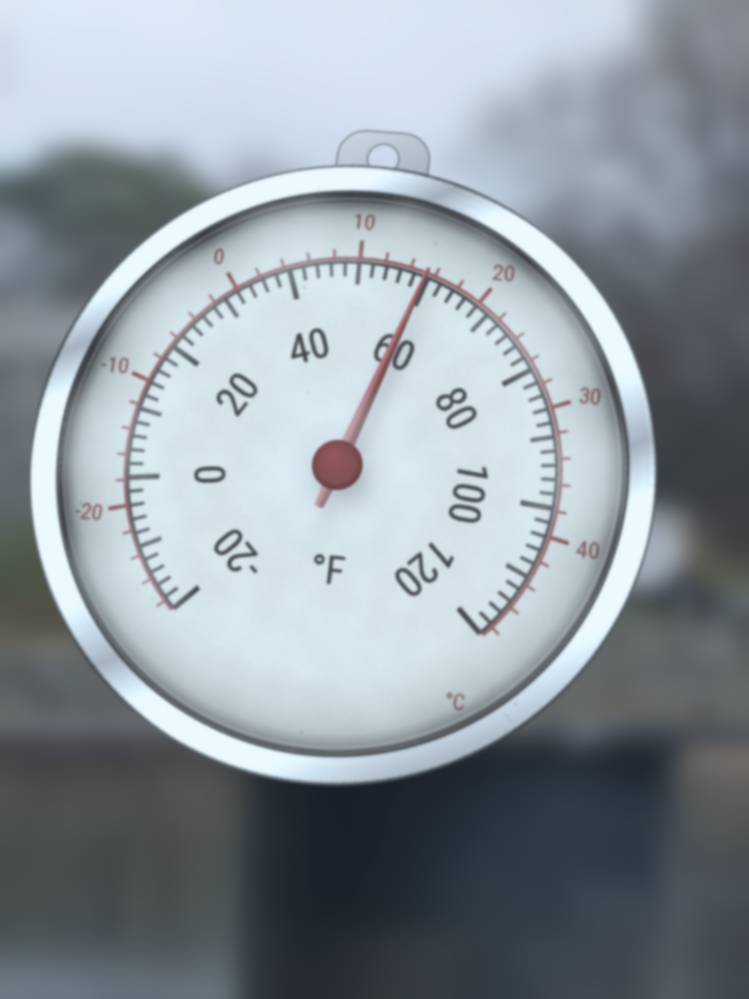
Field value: 60; °F
